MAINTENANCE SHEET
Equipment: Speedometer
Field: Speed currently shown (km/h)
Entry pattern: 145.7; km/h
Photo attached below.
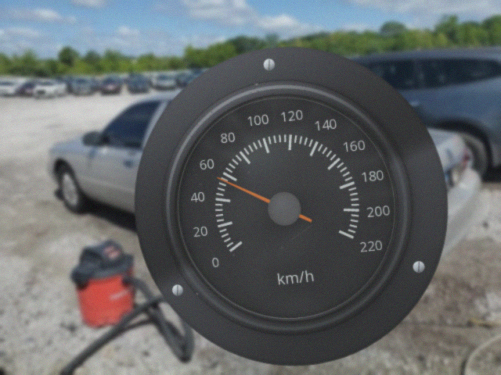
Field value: 56; km/h
